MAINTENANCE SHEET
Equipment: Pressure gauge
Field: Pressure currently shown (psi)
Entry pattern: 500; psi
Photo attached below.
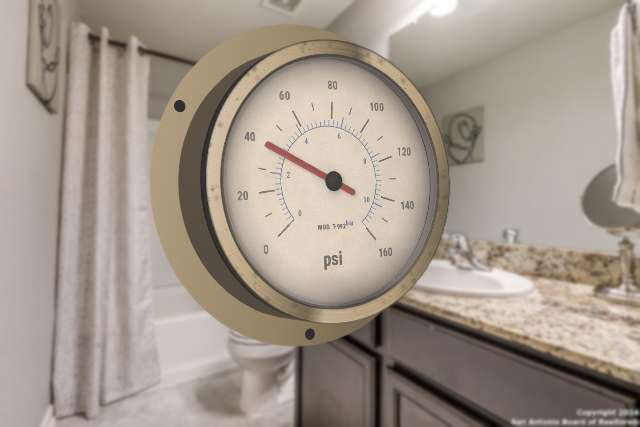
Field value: 40; psi
